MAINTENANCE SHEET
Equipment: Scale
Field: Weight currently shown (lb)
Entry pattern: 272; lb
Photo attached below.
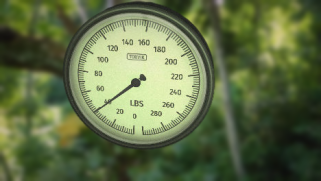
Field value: 40; lb
